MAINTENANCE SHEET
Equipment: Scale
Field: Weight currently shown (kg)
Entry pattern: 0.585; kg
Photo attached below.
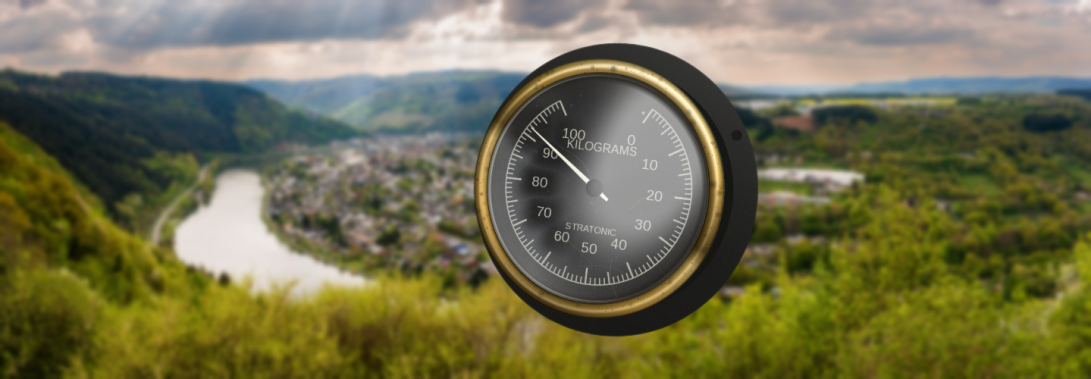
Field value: 92; kg
